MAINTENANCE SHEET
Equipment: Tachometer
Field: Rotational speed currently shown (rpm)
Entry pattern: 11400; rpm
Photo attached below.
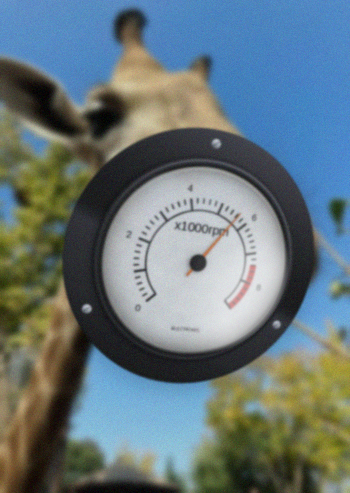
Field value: 5600; rpm
